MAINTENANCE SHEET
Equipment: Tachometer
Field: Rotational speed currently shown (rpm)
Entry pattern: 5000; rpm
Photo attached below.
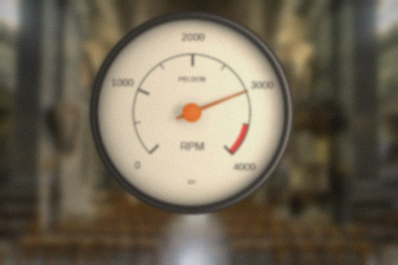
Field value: 3000; rpm
